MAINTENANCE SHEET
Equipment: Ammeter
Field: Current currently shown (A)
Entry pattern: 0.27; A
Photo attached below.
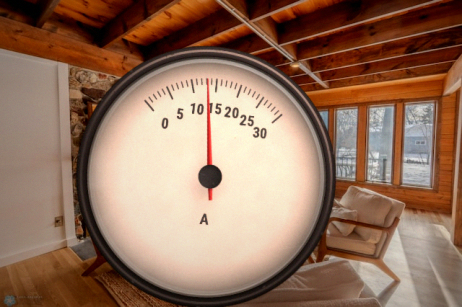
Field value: 13; A
